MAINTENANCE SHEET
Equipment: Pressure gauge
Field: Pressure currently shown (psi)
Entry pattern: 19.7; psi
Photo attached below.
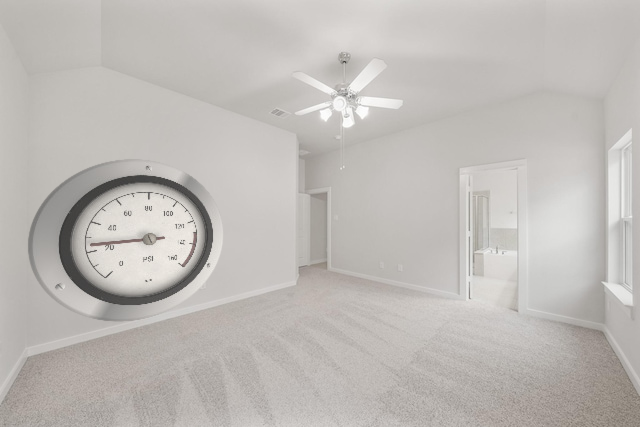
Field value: 25; psi
